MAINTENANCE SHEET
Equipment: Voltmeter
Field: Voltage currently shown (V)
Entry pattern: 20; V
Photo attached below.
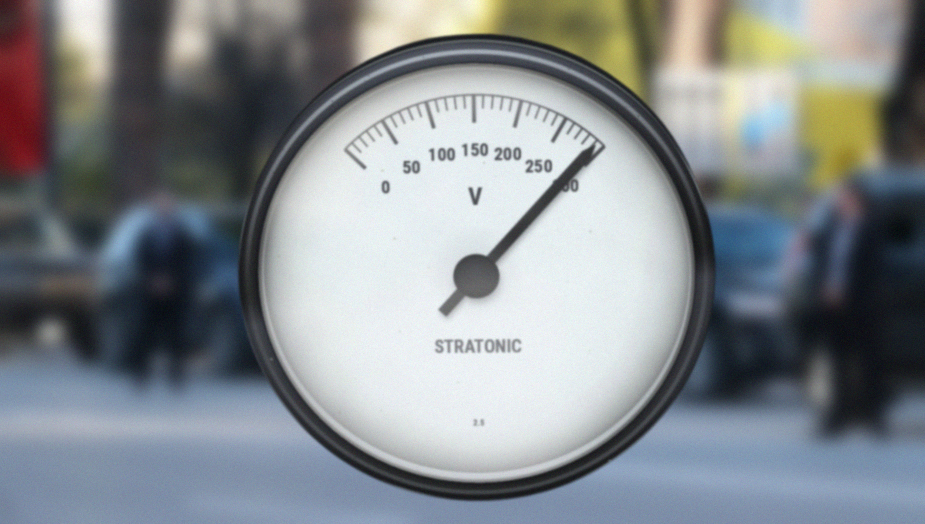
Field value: 290; V
